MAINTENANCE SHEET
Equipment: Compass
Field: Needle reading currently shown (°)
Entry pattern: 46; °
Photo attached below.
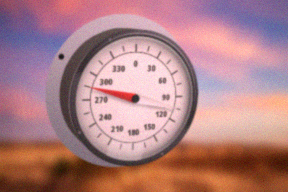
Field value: 285; °
